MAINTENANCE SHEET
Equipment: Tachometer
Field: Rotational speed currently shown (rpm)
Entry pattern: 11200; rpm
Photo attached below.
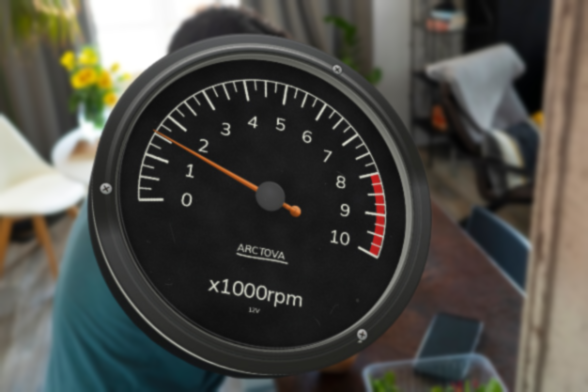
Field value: 1500; rpm
